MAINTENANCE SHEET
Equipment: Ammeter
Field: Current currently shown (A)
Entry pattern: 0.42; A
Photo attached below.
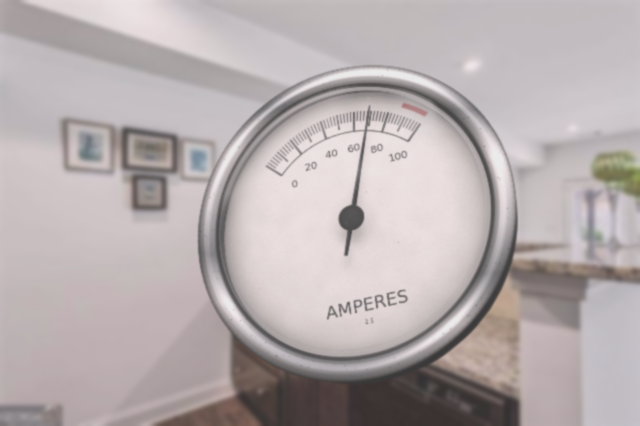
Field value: 70; A
